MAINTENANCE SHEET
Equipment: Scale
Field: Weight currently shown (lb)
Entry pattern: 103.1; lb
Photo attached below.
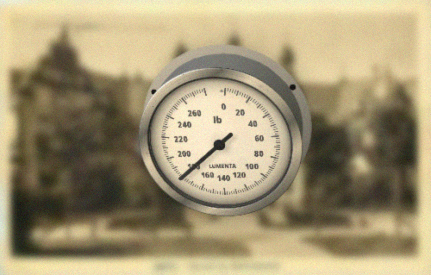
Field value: 180; lb
